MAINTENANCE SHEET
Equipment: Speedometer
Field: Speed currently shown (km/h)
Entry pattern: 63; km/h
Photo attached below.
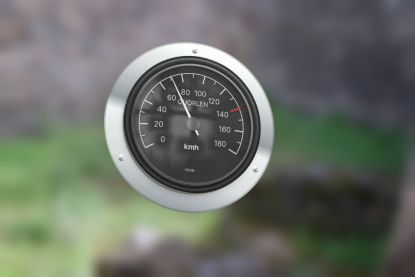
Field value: 70; km/h
